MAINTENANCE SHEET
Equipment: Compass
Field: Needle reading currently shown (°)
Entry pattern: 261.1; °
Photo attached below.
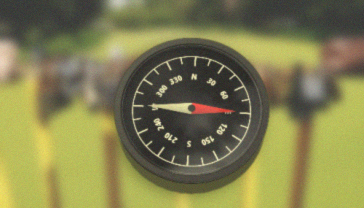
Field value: 90; °
